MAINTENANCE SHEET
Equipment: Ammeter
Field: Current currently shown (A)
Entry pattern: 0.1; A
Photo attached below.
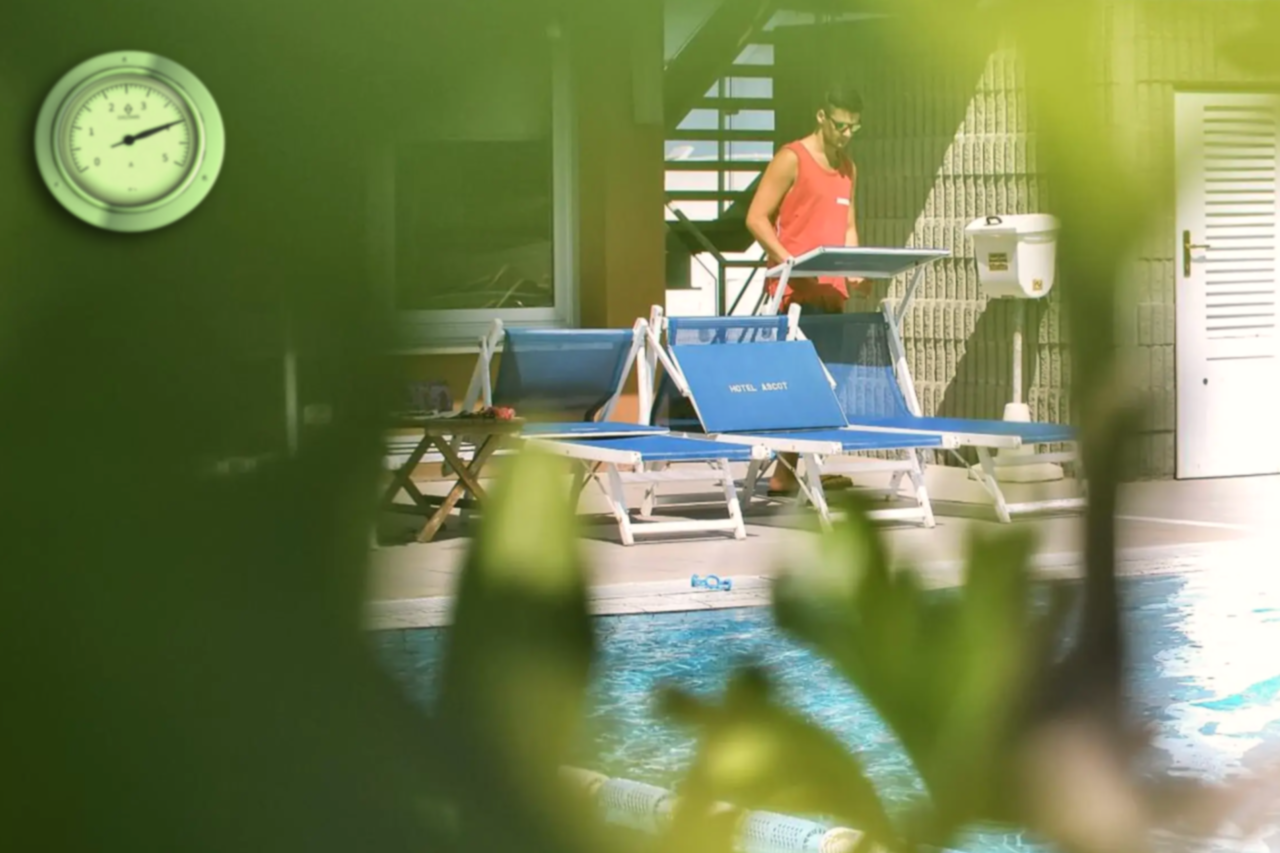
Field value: 4; A
